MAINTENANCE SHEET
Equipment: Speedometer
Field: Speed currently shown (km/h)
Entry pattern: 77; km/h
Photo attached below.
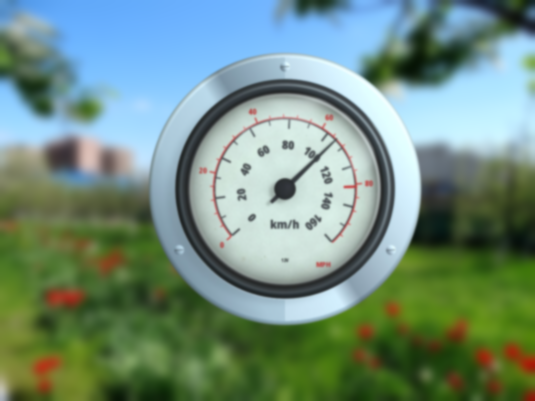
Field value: 105; km/h
